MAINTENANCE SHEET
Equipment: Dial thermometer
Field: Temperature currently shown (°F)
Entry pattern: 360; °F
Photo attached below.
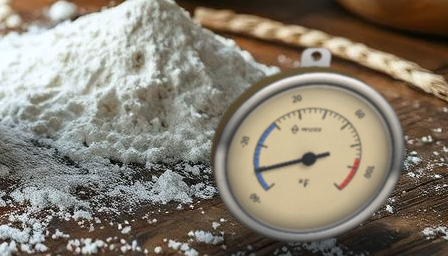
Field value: -40; °F
